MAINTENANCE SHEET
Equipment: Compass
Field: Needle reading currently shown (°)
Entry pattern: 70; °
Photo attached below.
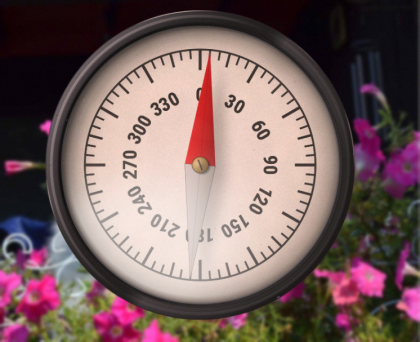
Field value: 5; °
